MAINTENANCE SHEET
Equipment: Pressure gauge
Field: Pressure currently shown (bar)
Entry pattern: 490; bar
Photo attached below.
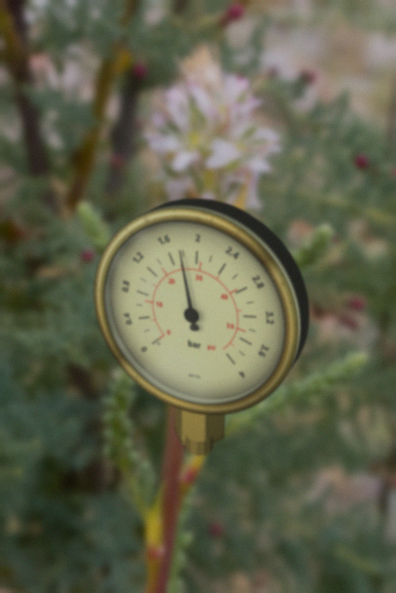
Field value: 1.8; bar
